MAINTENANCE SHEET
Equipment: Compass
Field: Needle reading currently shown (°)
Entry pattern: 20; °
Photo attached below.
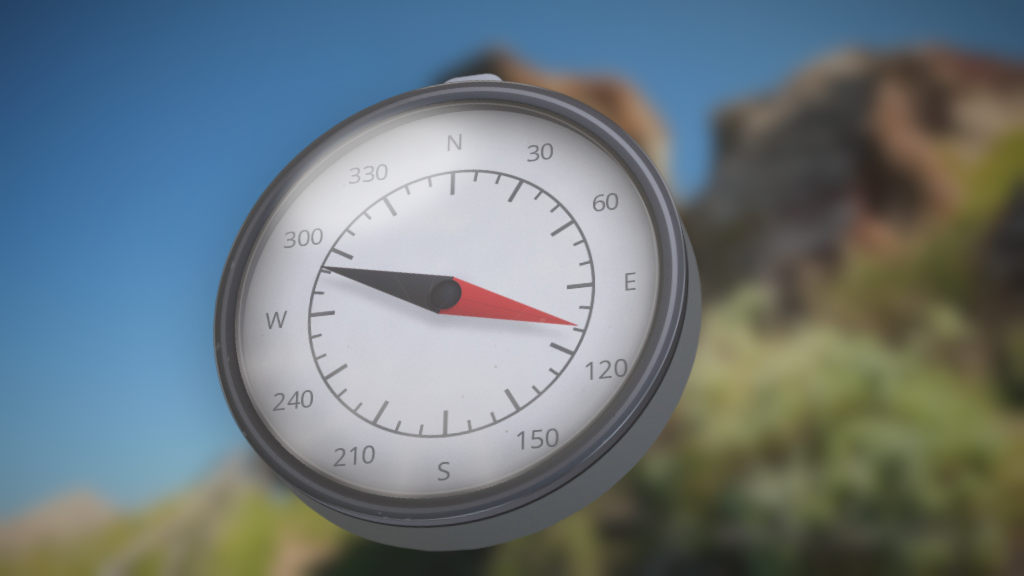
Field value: 110; °
